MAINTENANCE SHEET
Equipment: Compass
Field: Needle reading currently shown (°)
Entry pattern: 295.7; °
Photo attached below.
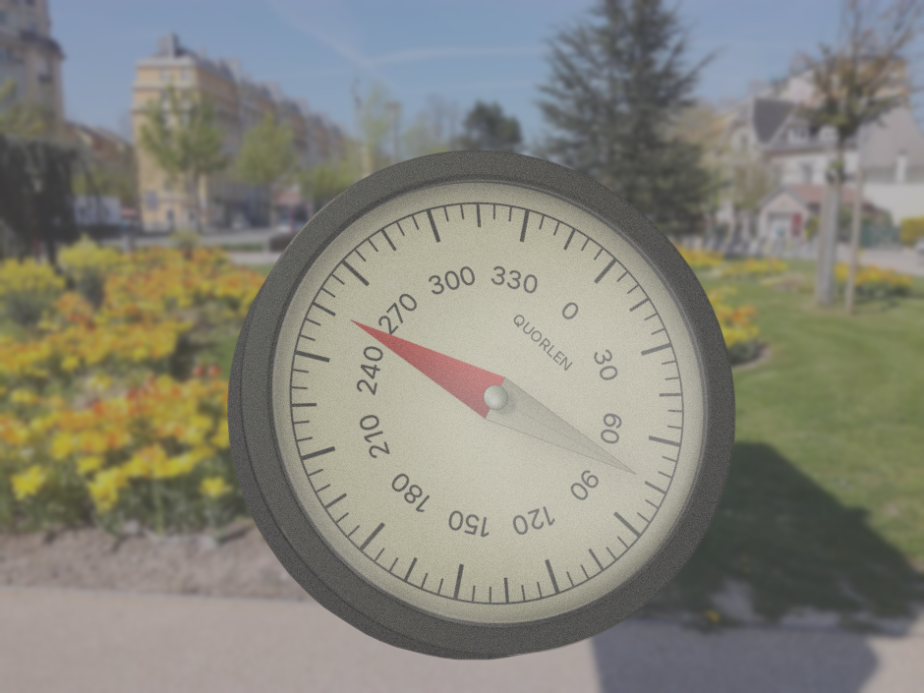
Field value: 255; °
